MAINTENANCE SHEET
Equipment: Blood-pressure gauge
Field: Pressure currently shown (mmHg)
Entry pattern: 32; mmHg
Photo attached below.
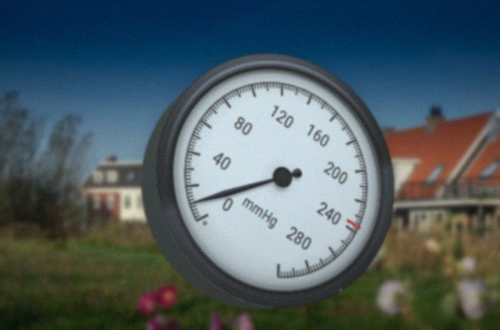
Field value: 10; mmHg
